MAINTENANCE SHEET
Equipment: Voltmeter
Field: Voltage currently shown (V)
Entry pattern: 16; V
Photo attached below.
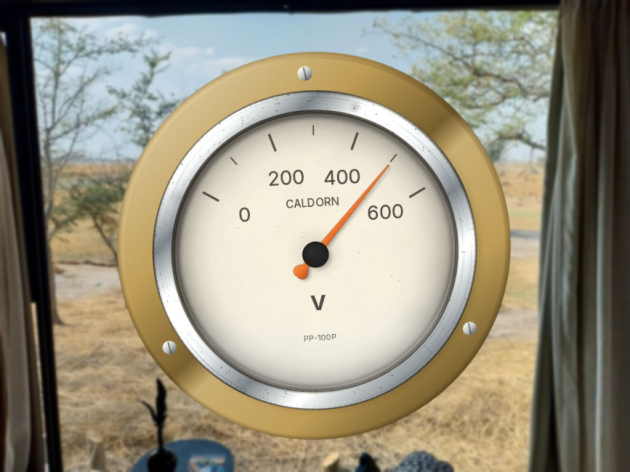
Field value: 500; V
